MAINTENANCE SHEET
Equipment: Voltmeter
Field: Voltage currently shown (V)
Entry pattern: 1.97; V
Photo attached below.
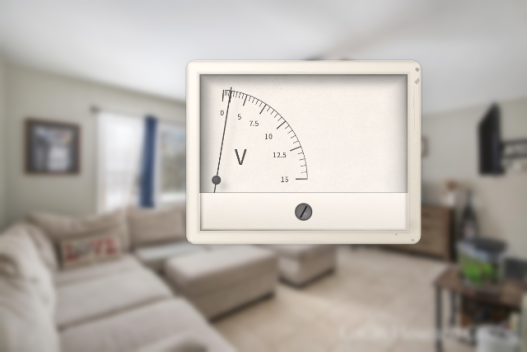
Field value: 2.5; V
